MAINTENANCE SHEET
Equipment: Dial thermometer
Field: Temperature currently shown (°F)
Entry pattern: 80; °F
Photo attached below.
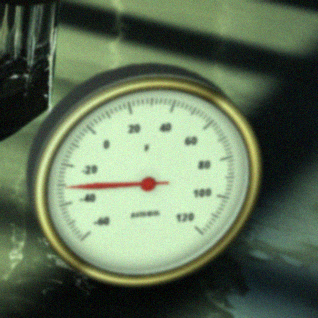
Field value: -30; °F
